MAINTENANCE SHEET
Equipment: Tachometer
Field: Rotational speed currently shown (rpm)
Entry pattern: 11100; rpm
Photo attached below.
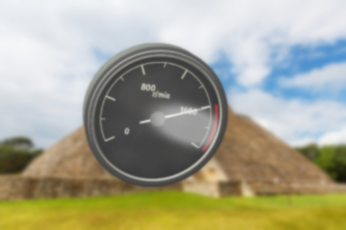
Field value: 1600; rpm
